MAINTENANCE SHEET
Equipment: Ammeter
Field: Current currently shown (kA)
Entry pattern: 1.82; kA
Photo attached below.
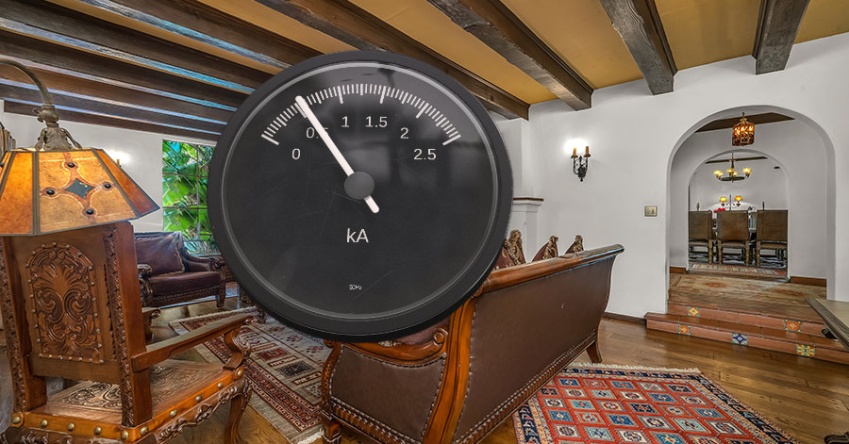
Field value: 0.55; kA
